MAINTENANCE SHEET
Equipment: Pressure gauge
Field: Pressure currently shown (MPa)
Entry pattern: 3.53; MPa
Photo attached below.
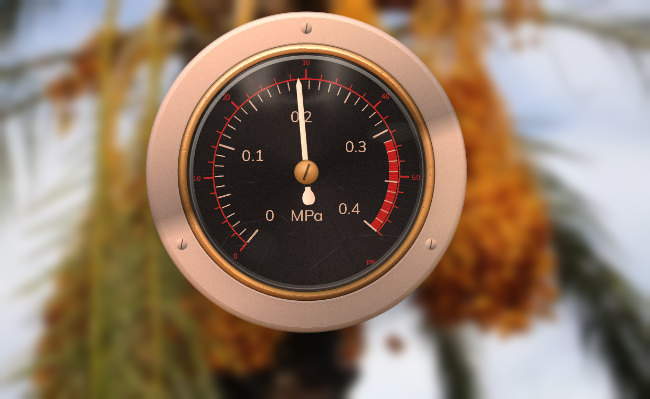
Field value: 0.2; MPa
